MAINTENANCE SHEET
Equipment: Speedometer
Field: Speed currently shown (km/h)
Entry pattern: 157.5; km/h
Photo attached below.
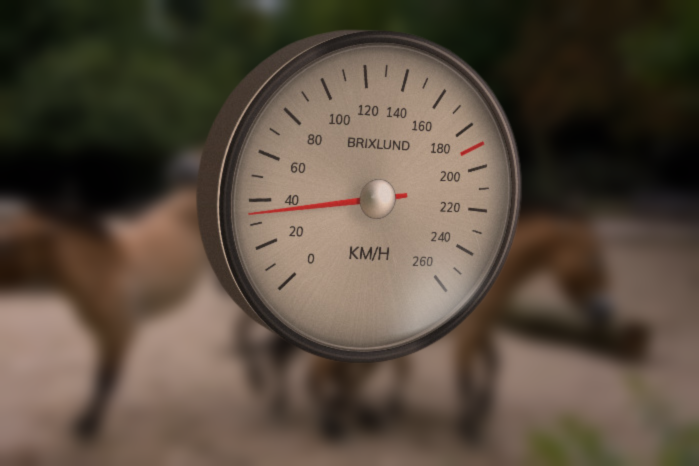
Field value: 35; km/h
